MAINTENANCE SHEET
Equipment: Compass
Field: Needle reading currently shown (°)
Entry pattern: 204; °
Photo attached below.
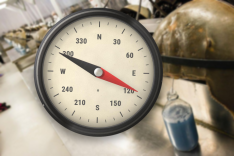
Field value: 115; °
